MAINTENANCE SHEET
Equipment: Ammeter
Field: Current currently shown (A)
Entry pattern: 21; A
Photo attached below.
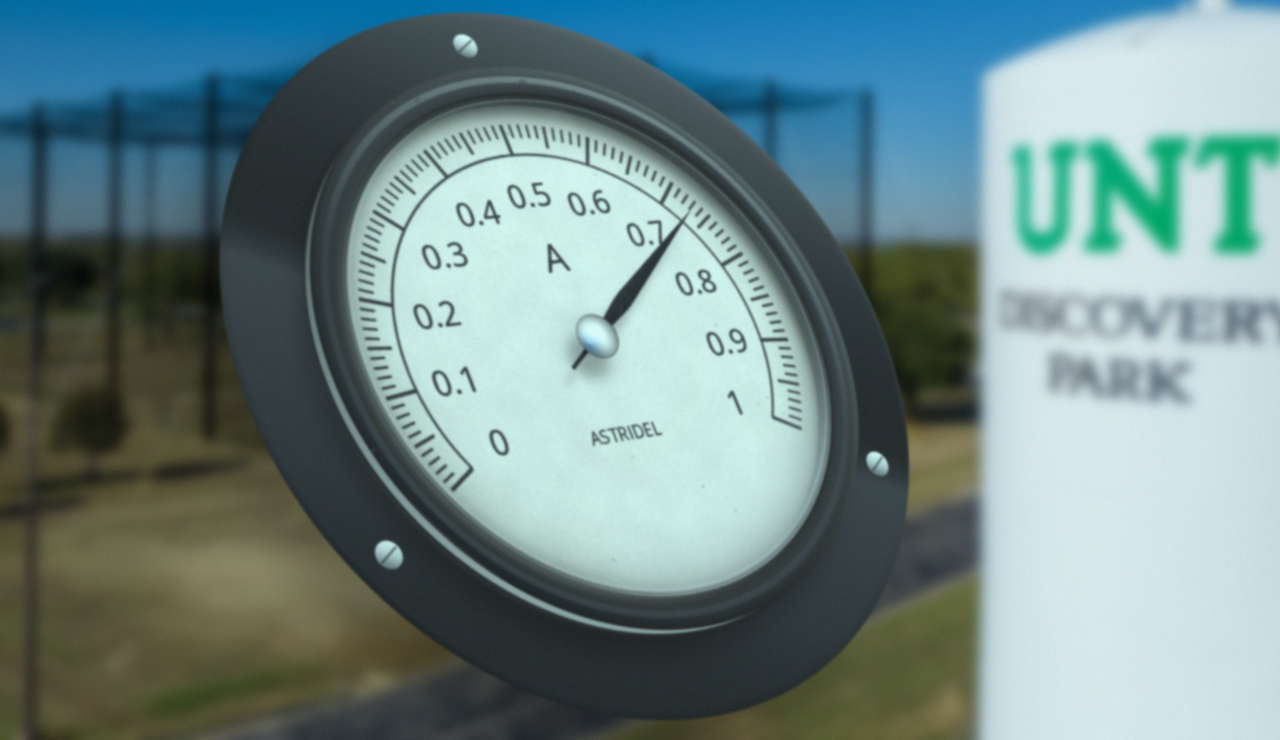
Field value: 0.73; A
